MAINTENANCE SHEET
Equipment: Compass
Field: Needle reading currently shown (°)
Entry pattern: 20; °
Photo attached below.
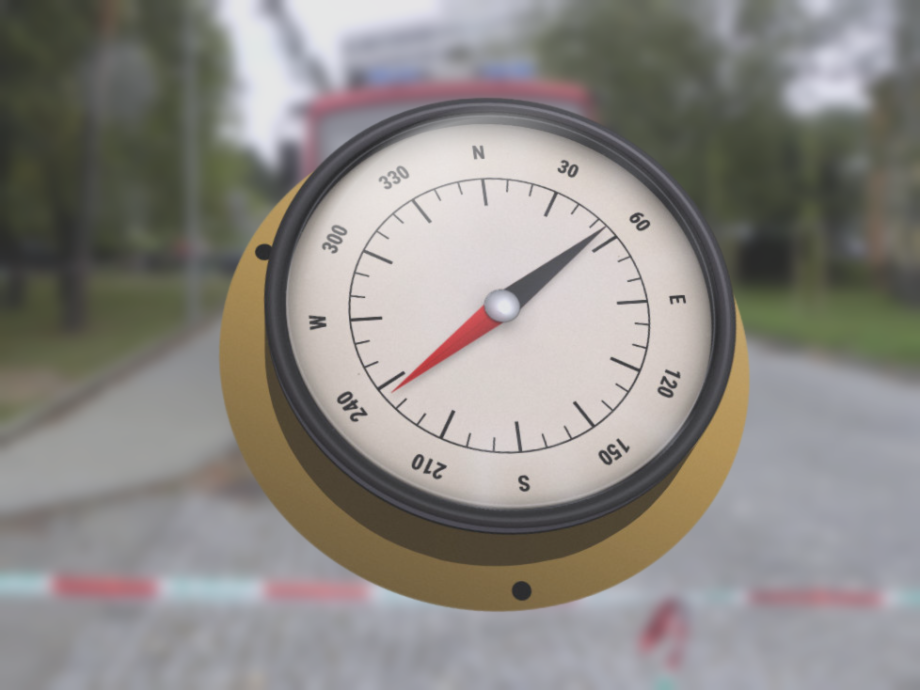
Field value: 235; °
